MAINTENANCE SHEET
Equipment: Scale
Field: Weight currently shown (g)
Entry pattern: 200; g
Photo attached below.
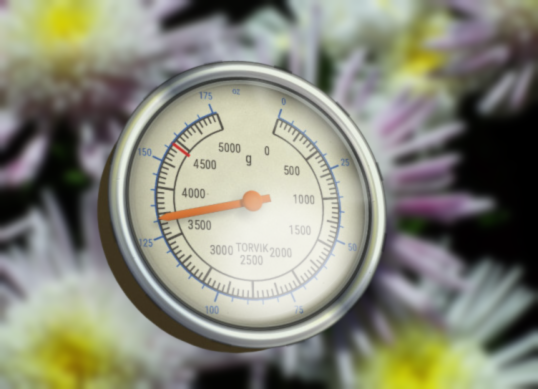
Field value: 3700; g
